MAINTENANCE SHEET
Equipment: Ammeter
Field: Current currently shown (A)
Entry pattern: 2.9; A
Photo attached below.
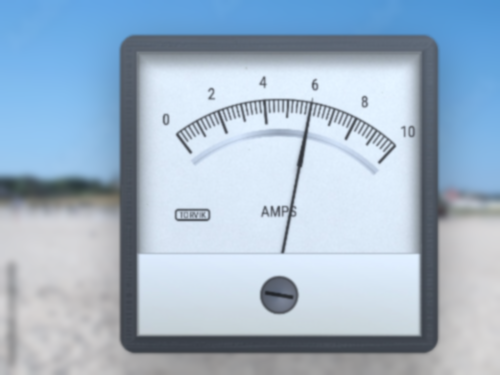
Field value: 6; A
